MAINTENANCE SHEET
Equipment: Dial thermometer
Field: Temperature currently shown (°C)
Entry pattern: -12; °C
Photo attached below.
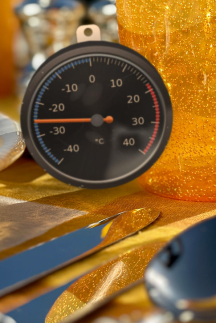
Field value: -25; °C
